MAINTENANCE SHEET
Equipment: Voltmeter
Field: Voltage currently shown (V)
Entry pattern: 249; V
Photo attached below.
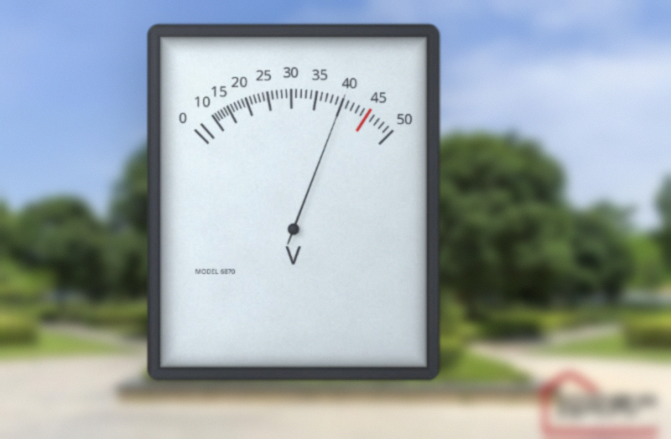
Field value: 40; V
